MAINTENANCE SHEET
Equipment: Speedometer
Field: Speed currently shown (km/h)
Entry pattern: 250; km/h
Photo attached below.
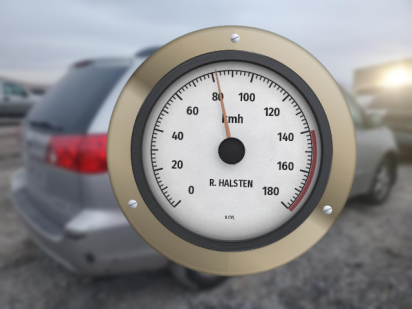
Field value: 82; km/h
